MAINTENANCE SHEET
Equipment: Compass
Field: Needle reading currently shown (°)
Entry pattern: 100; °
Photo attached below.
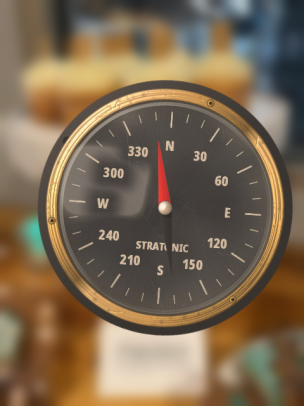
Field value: 350; °
